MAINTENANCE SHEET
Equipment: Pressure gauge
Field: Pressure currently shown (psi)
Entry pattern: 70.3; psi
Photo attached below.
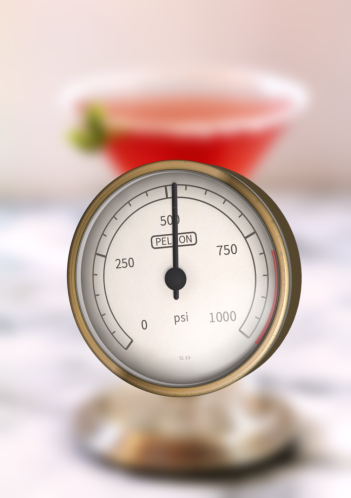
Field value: 525; psi
